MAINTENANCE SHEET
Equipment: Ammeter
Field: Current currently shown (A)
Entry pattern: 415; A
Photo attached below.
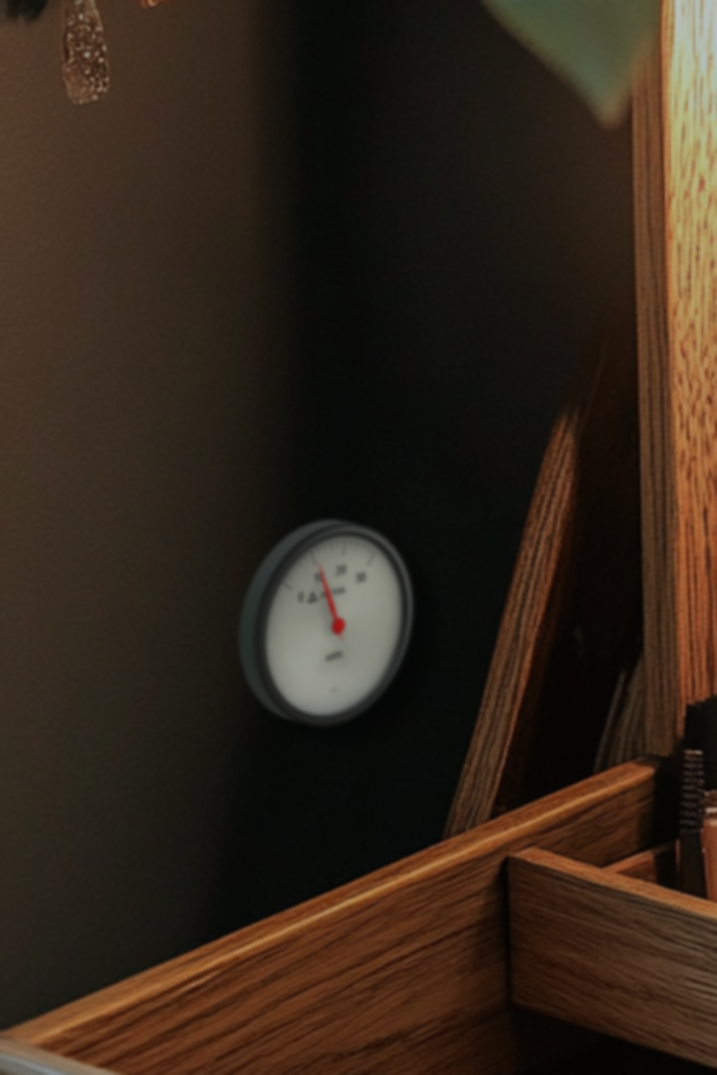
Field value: 10; A
